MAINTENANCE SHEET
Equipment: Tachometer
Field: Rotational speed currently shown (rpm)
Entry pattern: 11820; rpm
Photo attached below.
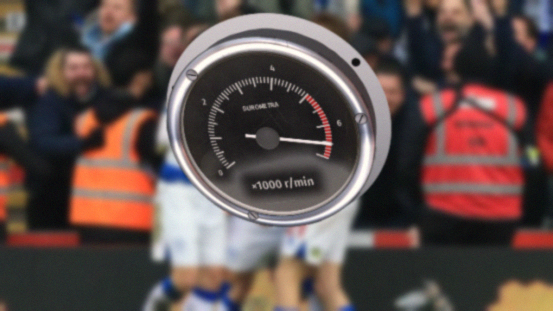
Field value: 6500; rpm
